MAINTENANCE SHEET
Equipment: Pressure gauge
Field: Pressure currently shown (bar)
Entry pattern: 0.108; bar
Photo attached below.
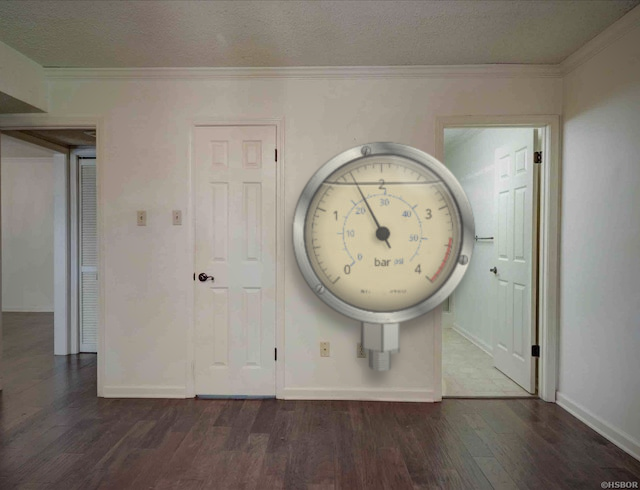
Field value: 1.6; bar
